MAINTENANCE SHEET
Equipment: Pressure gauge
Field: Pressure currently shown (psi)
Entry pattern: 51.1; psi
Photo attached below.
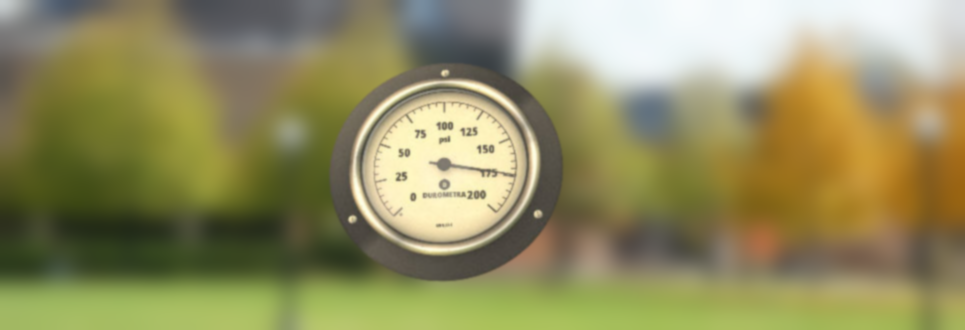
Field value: 175; psi
